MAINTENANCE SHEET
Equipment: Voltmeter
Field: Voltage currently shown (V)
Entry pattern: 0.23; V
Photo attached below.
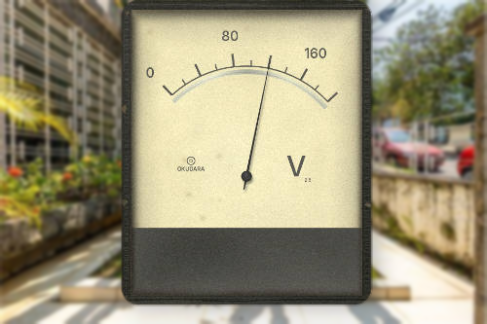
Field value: 120; V
